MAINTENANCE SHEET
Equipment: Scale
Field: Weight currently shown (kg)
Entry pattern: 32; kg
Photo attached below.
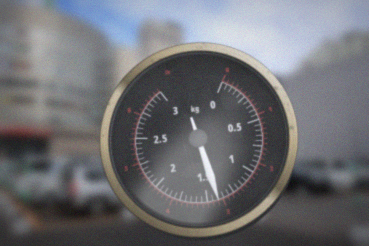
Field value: 1.4; kg
